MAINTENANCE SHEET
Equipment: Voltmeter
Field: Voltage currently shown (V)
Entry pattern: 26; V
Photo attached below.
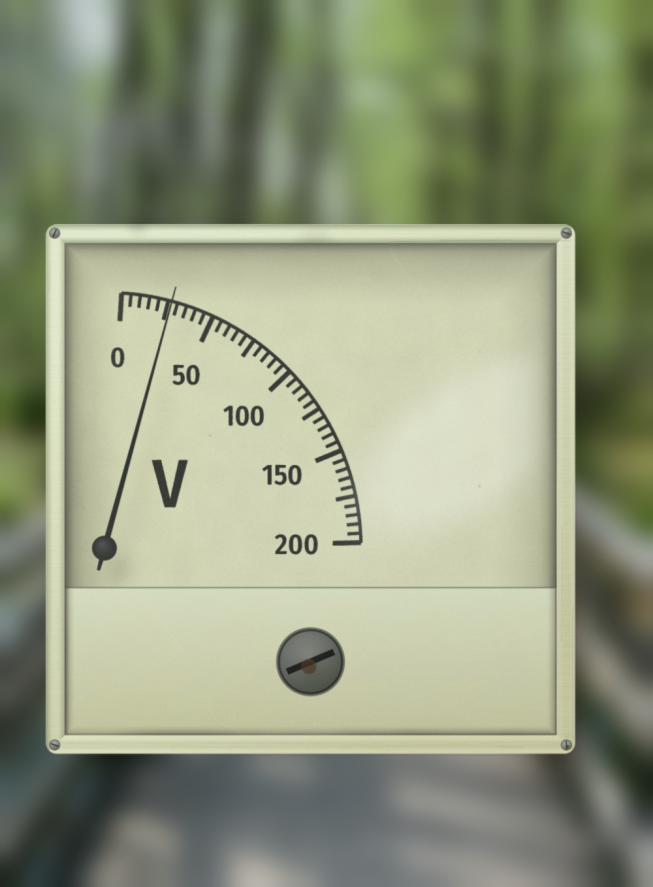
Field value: 27.5; V
